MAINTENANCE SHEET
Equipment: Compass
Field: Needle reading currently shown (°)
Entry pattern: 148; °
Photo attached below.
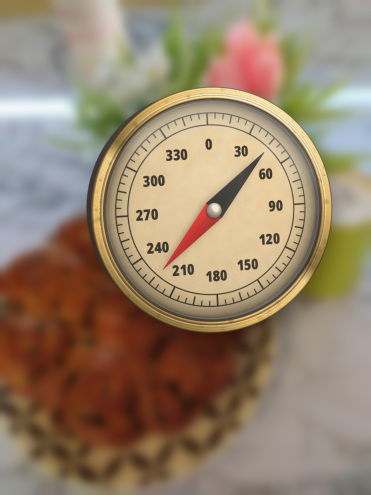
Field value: 225; °
